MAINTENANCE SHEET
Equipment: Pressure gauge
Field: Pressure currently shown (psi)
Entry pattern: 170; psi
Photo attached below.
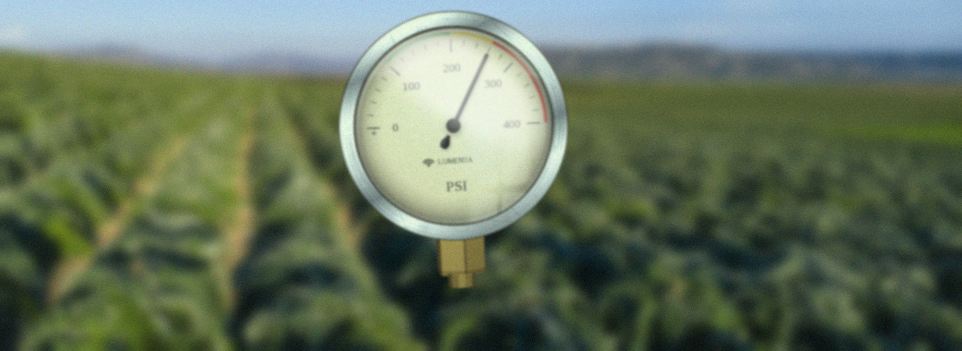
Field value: 260; psi
